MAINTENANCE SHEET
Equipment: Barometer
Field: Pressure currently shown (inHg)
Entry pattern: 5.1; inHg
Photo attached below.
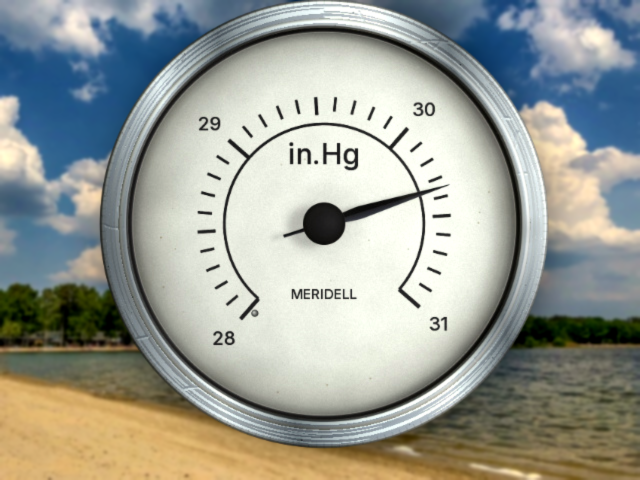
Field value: 30.35; inHg
